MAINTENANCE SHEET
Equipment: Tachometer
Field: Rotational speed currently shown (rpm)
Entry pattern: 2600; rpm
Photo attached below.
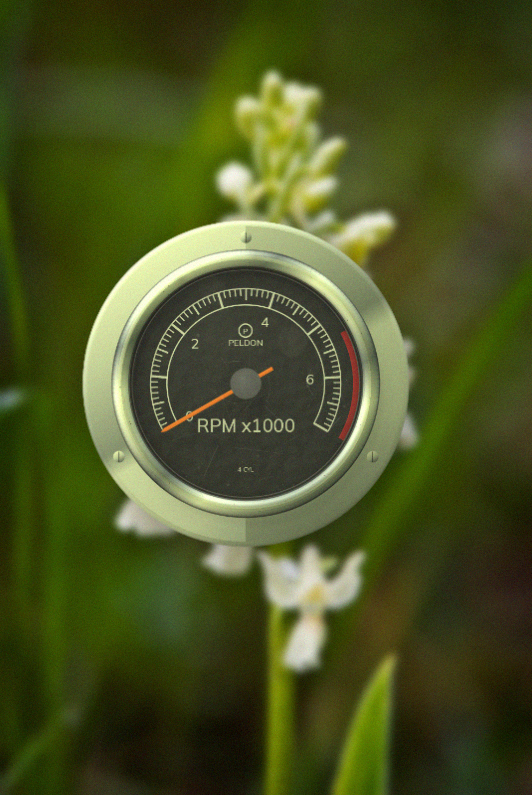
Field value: 0; rpm
